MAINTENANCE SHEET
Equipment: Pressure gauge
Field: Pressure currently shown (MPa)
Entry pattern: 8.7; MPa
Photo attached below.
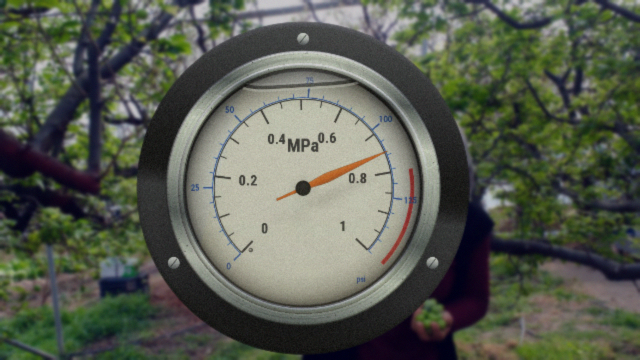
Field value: 0.75; MPa
